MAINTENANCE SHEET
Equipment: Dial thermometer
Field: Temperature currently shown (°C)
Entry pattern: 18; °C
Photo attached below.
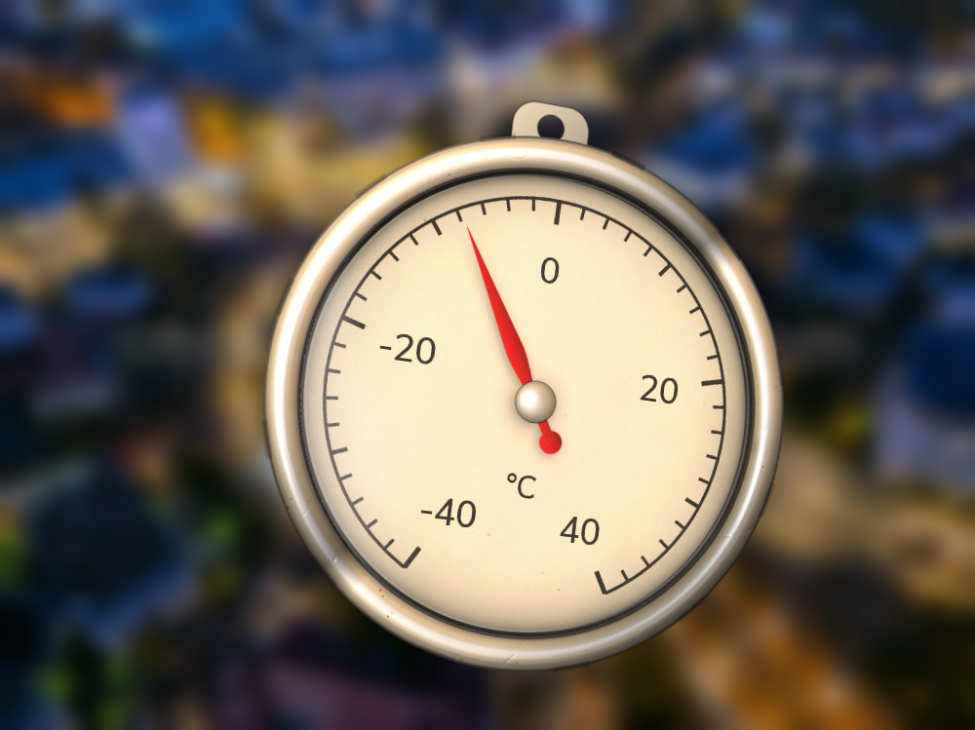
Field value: -8; °C
